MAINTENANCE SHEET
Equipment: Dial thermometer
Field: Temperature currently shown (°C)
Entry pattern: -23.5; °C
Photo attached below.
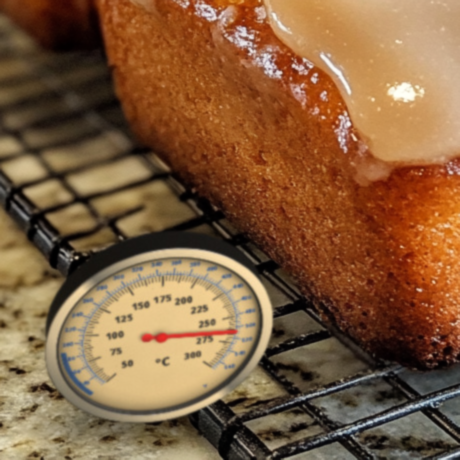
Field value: 262.5; °C
